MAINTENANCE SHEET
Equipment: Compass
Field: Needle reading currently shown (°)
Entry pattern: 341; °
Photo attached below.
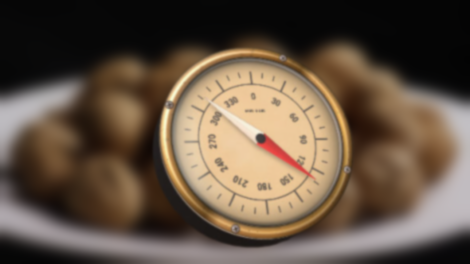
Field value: 130; °
